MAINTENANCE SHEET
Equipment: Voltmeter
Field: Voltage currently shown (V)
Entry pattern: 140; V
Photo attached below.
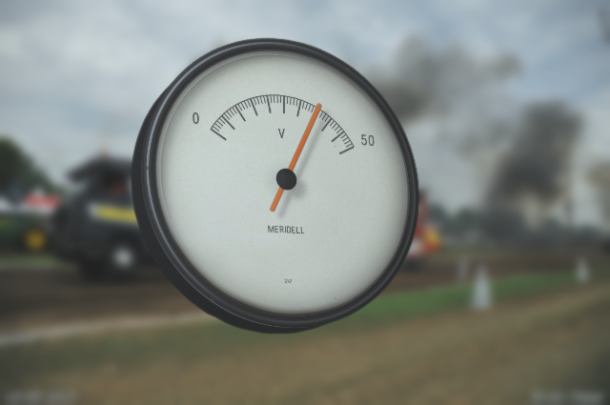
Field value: 35; V
